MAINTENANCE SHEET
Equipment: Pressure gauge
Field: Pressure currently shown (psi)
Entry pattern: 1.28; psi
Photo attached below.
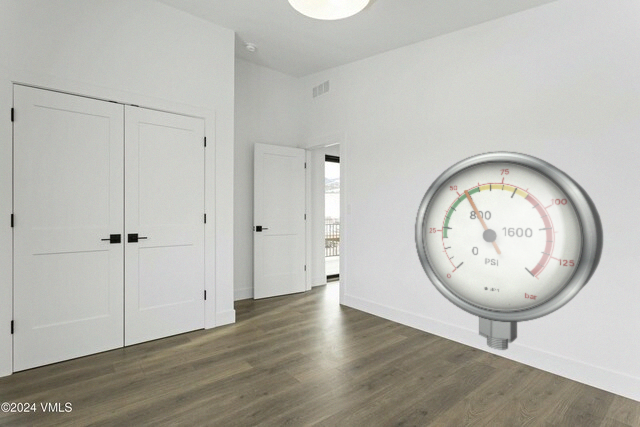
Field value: 800; psi
